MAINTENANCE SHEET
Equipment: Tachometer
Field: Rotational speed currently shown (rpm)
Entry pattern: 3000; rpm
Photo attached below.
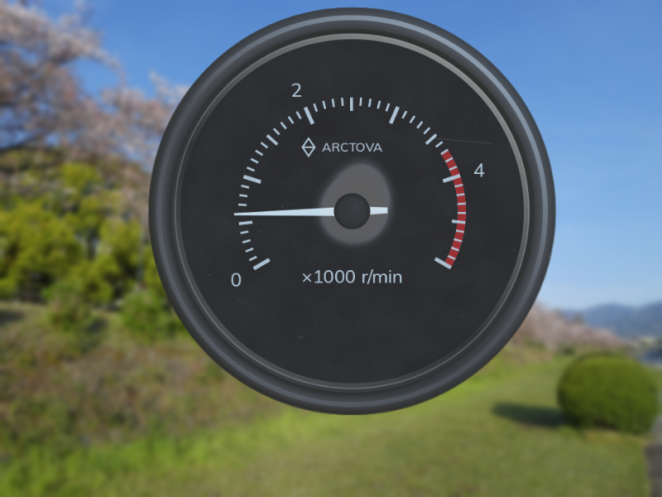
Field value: 600; rpm
